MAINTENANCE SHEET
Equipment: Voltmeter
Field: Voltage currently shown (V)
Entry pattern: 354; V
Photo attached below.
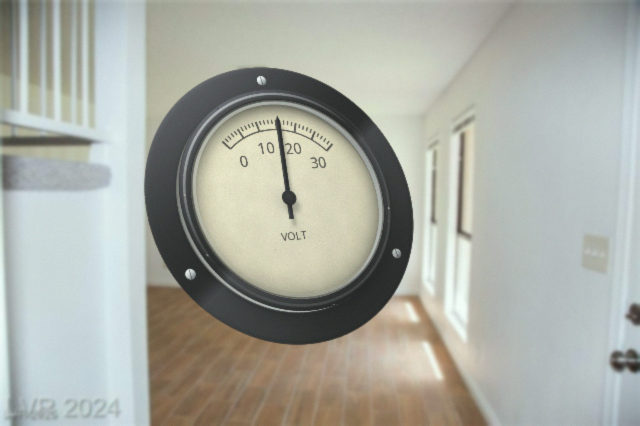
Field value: 15; V
